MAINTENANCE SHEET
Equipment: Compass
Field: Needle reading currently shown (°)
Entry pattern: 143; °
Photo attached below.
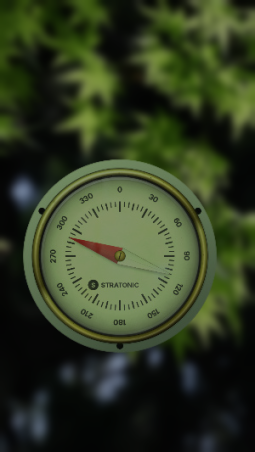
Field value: 290; °
